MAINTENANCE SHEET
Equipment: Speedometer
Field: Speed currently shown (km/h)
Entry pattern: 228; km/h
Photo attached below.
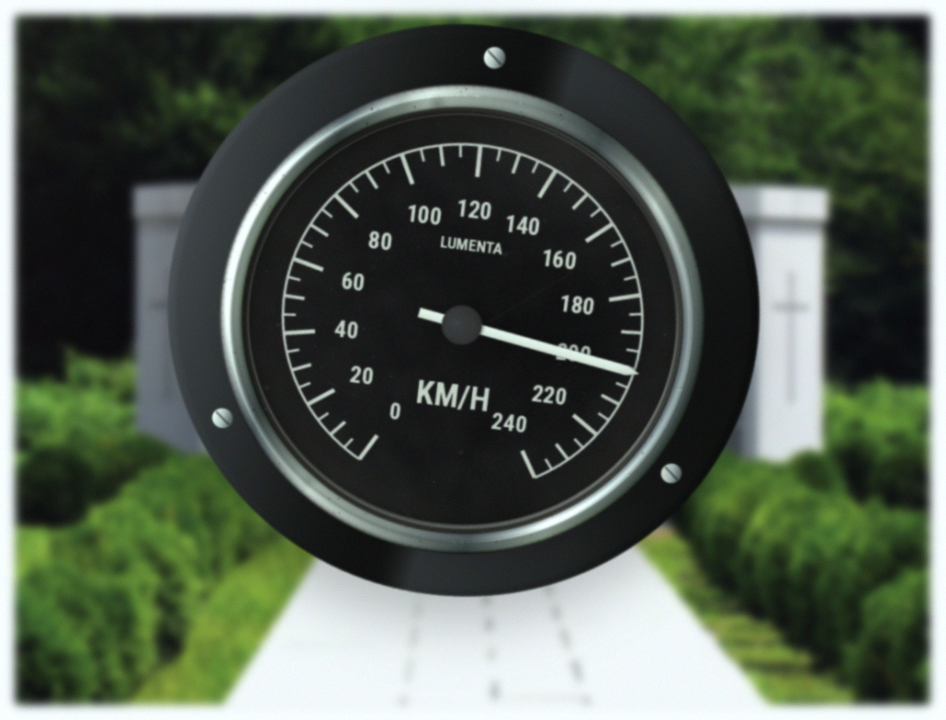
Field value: 200; km/h
